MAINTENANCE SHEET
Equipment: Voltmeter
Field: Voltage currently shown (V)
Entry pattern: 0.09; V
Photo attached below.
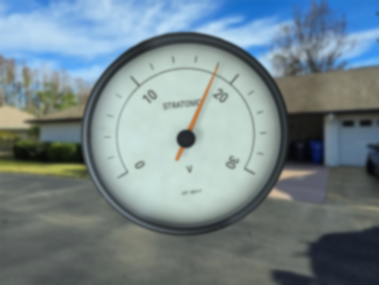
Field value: 18; V
